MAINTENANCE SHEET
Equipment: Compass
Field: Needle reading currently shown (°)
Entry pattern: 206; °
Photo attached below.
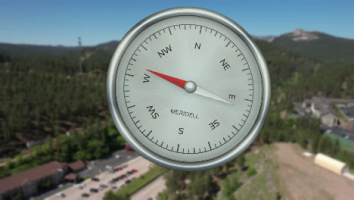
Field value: 280; °
